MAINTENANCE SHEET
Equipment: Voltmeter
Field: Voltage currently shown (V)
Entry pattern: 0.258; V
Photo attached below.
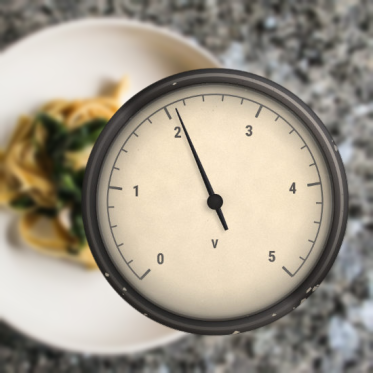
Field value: 2.1; V
